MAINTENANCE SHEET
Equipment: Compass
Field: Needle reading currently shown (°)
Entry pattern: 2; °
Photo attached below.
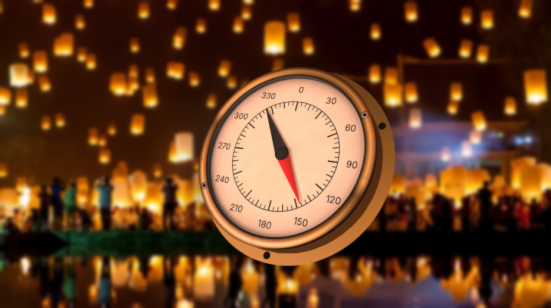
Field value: 145; °
